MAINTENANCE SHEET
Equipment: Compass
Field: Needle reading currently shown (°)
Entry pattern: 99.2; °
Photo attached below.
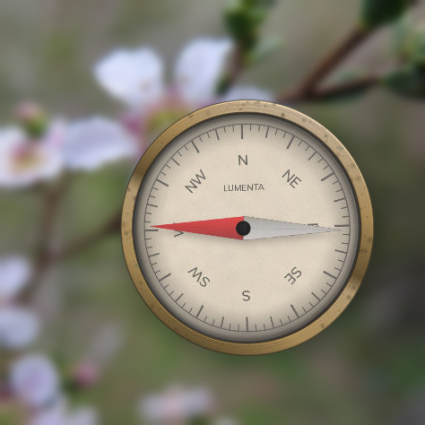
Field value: 272.5; °
